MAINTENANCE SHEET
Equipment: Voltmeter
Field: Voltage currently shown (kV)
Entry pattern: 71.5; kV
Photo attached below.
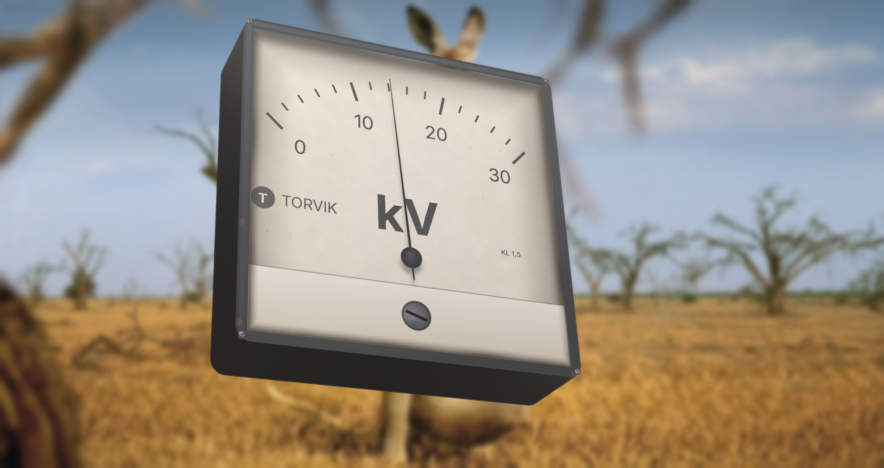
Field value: 14; kV
